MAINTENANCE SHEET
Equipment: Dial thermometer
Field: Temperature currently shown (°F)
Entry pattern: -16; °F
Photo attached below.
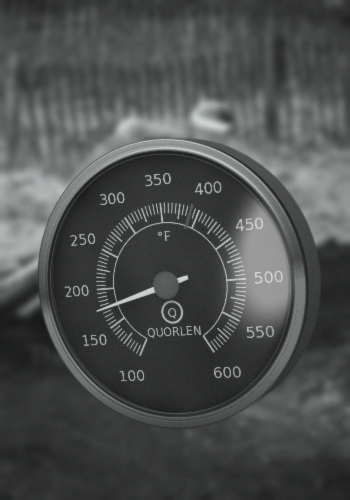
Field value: 175; °F
